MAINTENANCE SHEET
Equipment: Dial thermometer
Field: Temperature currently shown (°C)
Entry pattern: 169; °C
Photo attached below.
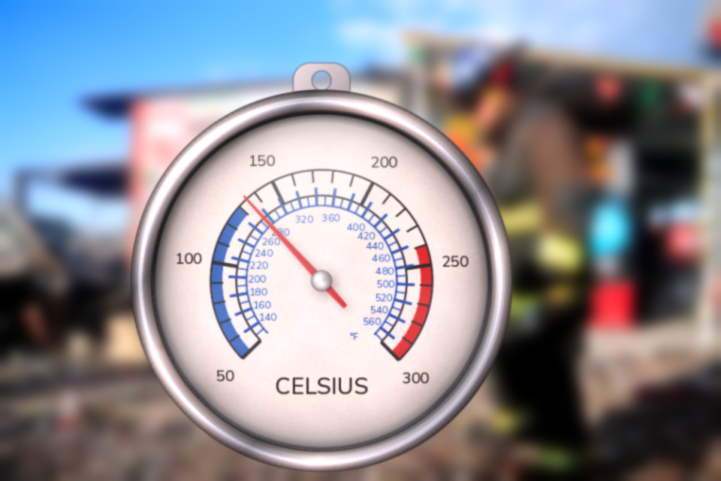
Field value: 135; °C
